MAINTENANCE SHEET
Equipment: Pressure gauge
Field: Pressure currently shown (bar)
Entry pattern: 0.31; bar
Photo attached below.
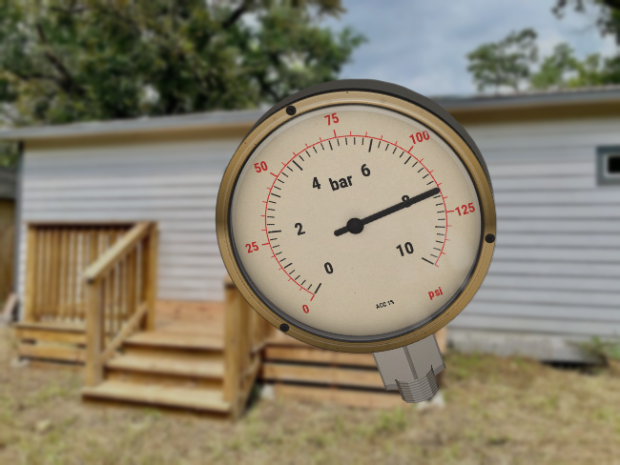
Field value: 8; bar
